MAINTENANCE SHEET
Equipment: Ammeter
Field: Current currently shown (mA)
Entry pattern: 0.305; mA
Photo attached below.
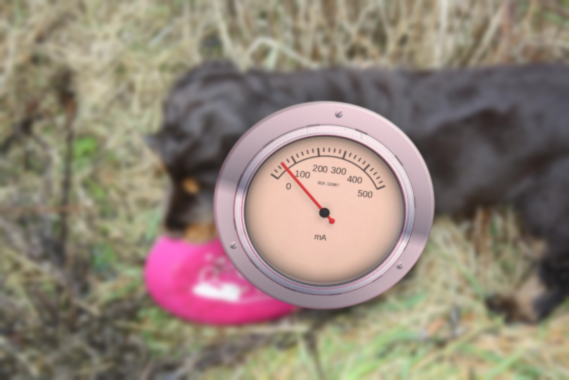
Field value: 60; mA
